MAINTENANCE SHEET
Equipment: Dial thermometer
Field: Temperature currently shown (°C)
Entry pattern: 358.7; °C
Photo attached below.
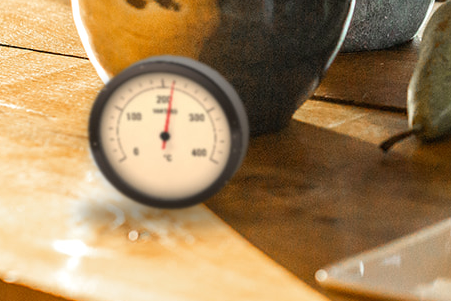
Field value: 220; °C
